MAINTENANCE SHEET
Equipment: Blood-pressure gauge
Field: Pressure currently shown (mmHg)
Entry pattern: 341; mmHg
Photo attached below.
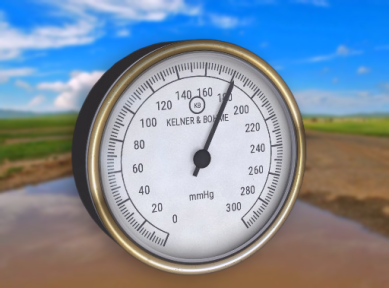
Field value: 180; mmHg
